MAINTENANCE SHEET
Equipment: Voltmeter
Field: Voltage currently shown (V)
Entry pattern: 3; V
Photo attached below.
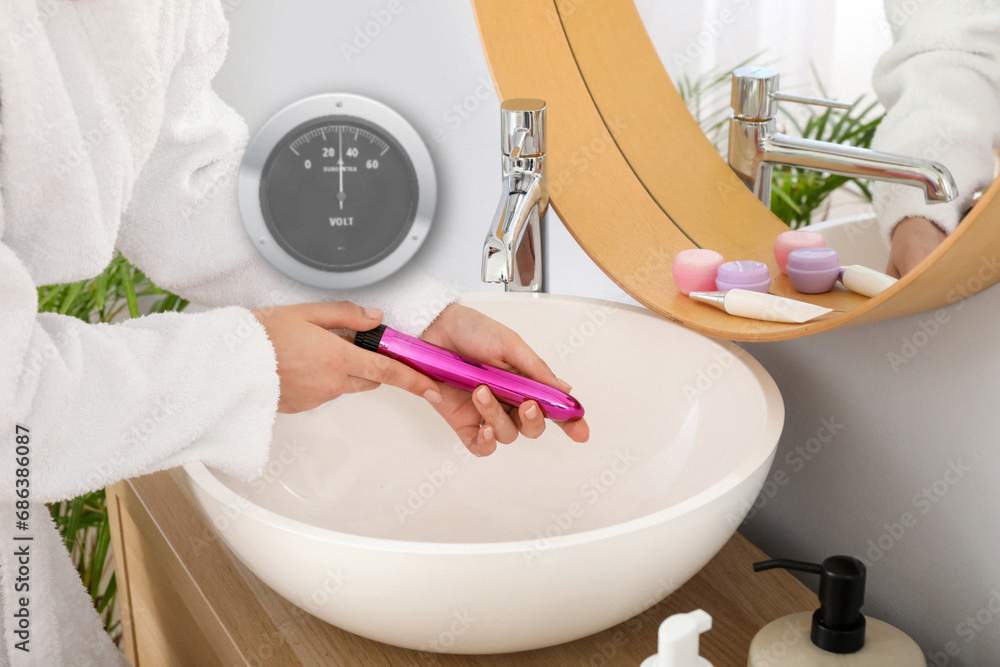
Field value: 30; V
